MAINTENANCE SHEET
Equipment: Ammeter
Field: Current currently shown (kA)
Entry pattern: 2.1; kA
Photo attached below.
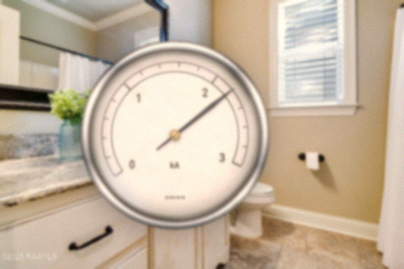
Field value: 2.2; kA
